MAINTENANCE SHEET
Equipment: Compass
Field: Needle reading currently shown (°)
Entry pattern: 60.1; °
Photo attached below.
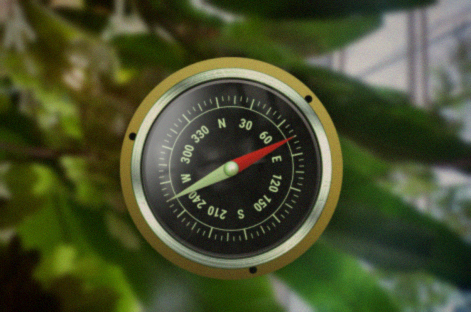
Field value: 75; °
